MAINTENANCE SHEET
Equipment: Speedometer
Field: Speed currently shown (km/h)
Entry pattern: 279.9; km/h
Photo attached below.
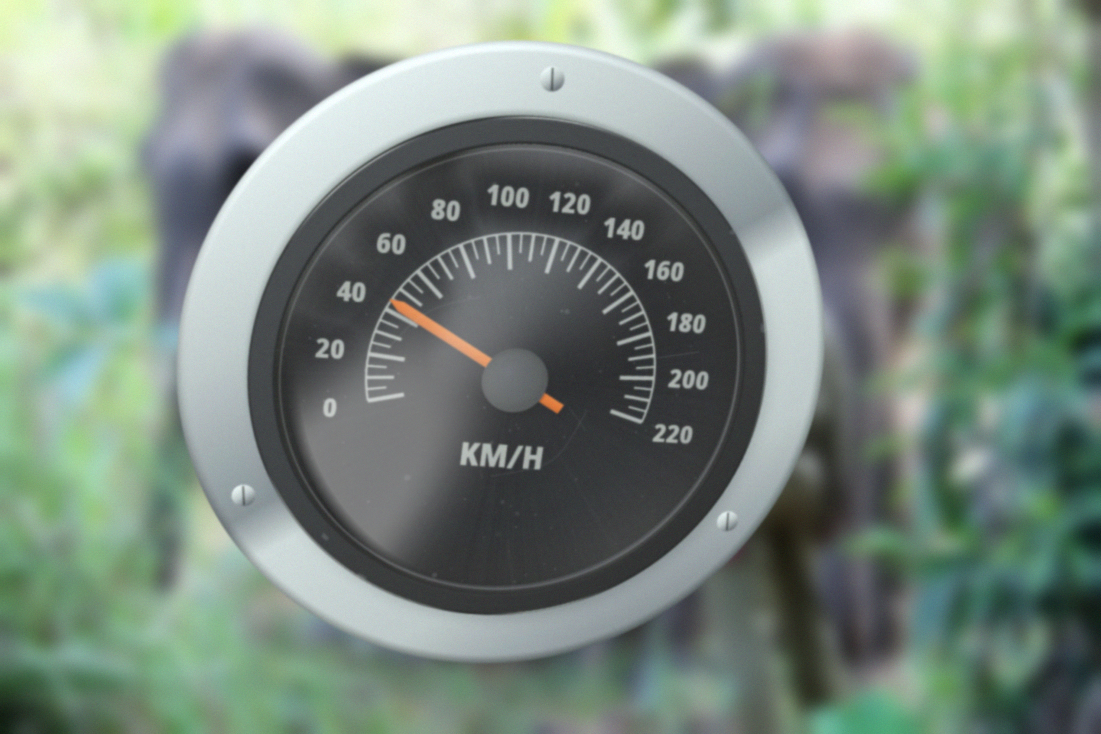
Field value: 45; km/h
